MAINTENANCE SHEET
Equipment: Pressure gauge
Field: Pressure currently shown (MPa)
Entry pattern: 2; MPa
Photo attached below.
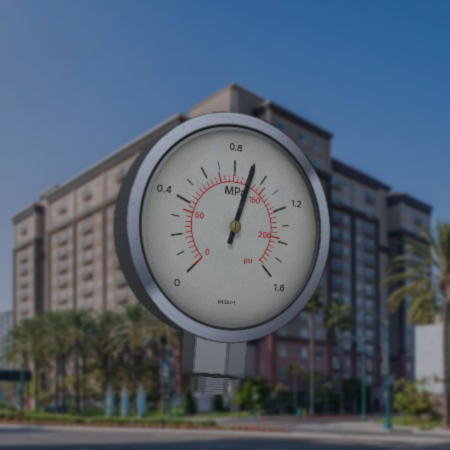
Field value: 0.9; MPa
